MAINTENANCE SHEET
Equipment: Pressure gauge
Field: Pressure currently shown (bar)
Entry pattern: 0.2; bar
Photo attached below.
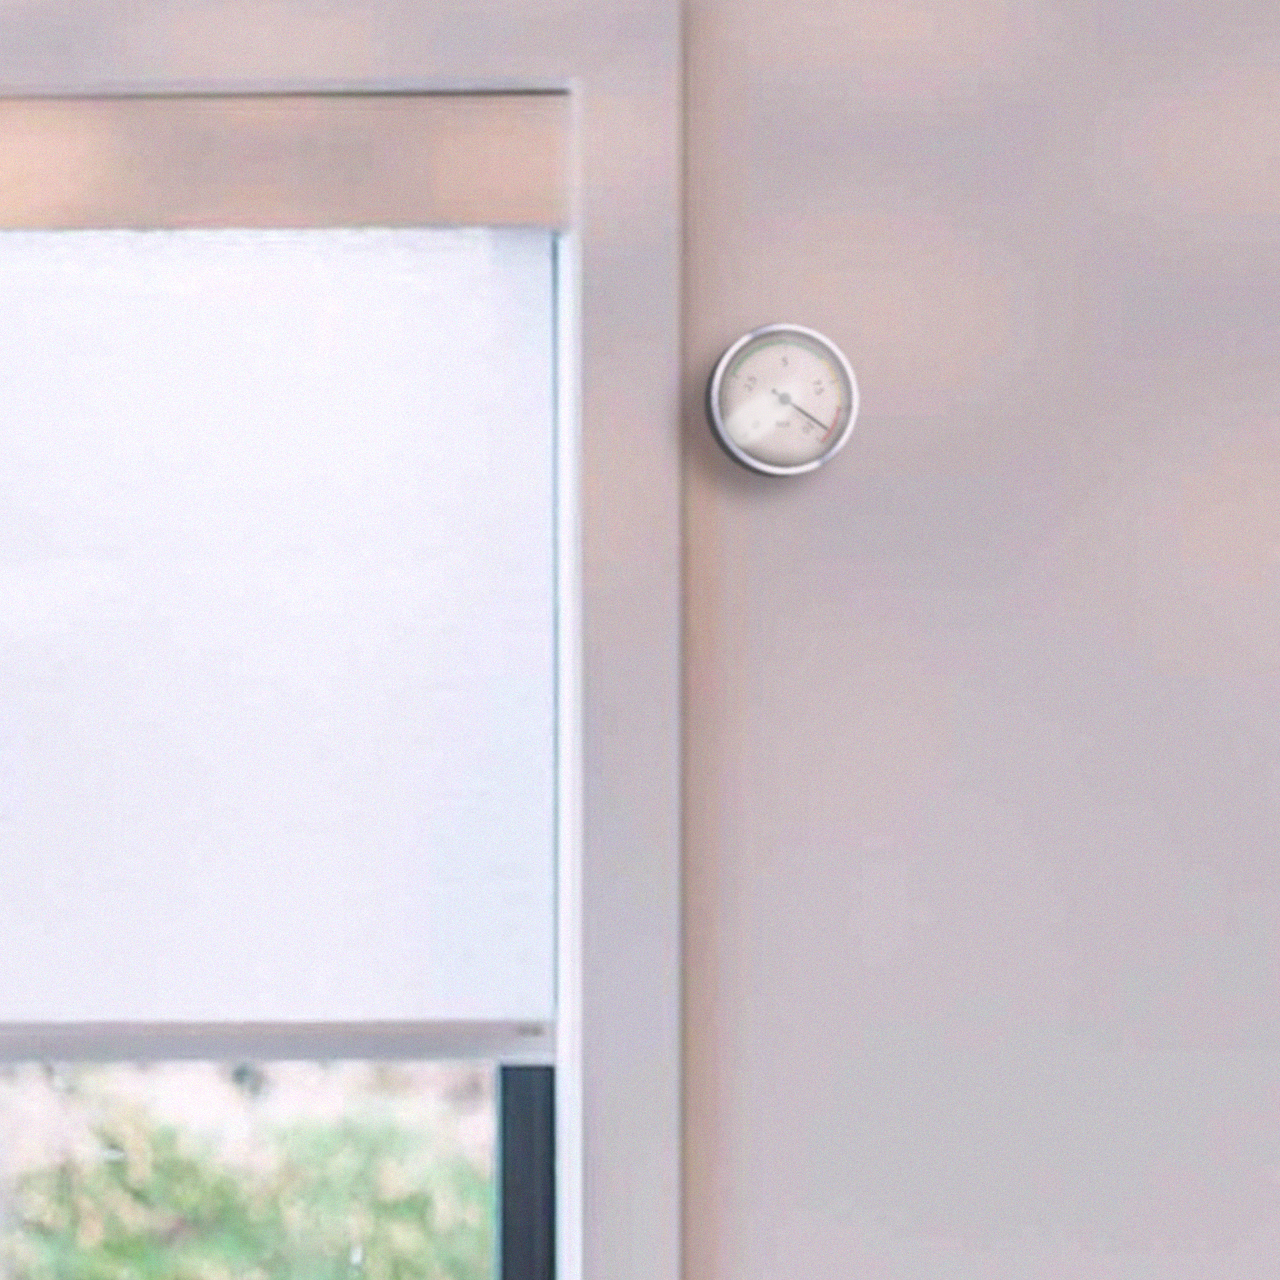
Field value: 9.5; bar
